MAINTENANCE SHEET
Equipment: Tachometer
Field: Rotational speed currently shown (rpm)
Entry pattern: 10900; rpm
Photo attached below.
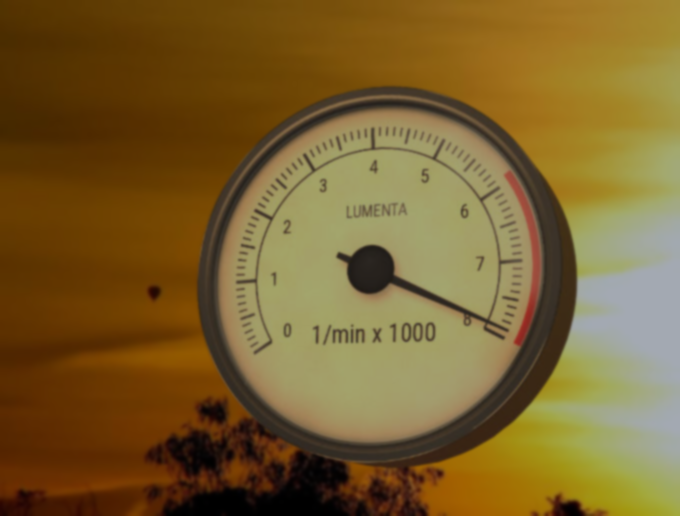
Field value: 7900; rpm
